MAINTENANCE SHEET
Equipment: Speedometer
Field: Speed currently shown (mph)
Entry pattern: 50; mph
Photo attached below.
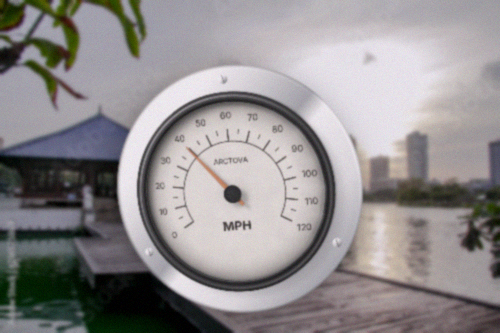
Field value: 40; mph
